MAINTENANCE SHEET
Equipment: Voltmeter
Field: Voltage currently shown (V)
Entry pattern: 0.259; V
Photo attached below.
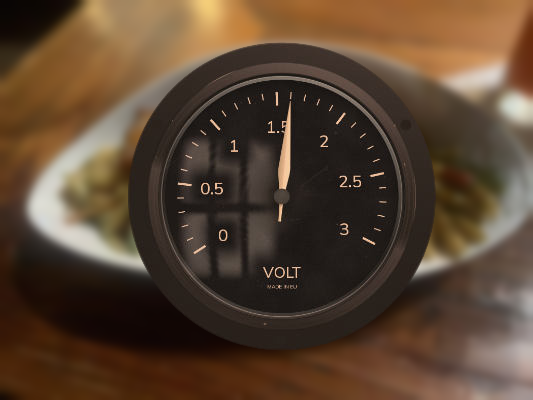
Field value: 1.6; V
